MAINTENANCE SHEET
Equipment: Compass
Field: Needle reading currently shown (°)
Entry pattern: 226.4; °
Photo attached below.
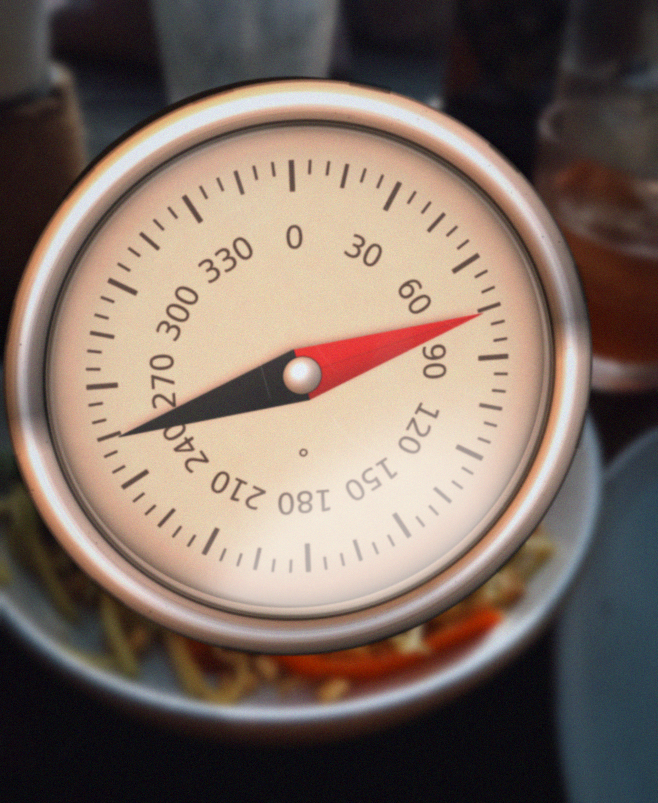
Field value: 75; °
